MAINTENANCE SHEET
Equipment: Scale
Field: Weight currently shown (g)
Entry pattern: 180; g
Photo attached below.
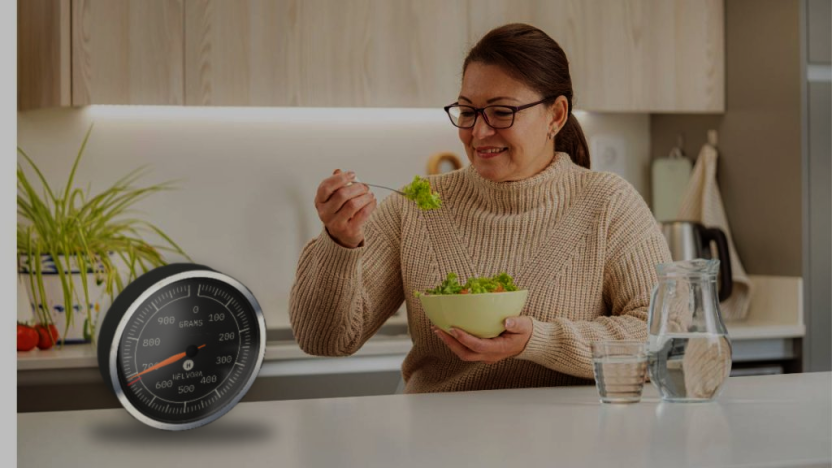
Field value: 700; g
